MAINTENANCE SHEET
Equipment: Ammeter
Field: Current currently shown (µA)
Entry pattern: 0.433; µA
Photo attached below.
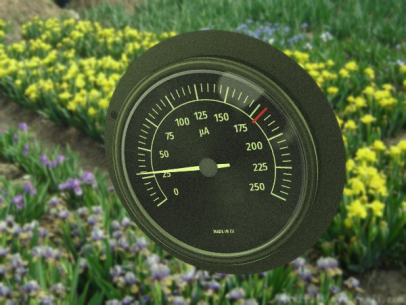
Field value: 30; µA
